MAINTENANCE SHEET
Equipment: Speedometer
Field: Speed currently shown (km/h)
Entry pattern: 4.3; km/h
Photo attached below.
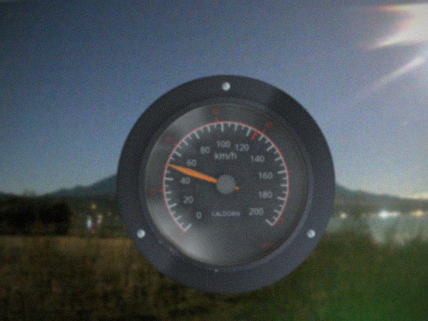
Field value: 50; km/h
